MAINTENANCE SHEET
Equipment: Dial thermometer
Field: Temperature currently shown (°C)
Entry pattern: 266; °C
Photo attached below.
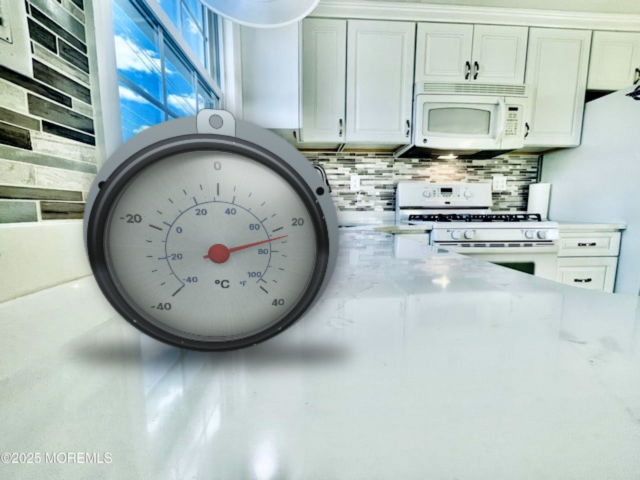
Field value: 22; °C
